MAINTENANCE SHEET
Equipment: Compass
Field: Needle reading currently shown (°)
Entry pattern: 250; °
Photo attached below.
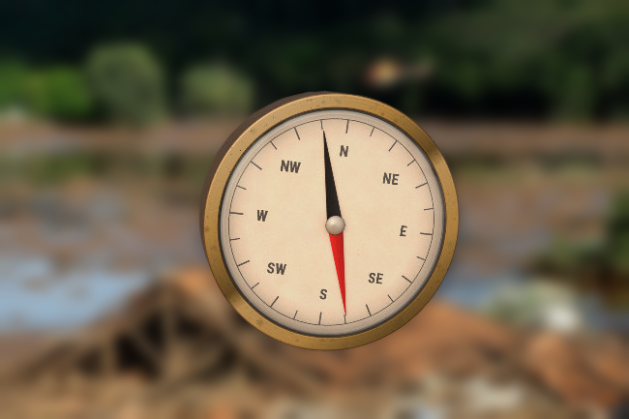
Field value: 165; °
